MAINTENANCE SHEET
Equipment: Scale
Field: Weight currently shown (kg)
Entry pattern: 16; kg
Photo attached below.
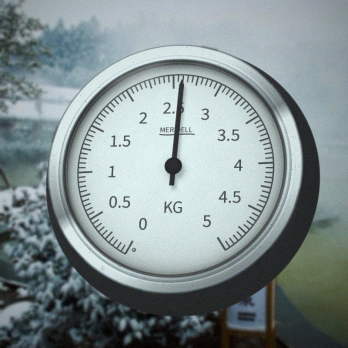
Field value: 2.6; kg
